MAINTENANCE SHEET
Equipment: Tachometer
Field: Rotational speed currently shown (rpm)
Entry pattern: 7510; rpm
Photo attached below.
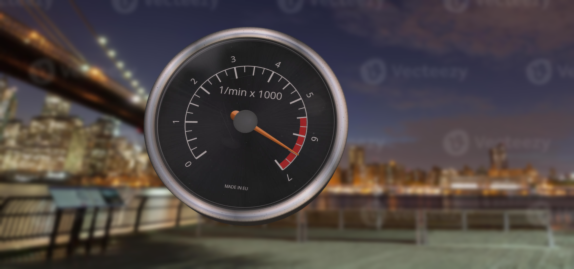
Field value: 6500; rpm
